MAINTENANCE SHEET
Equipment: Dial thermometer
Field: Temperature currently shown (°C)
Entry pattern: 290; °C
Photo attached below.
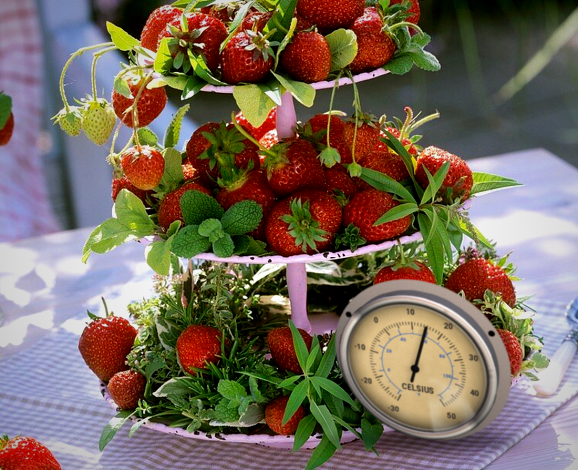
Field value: 15; °C
